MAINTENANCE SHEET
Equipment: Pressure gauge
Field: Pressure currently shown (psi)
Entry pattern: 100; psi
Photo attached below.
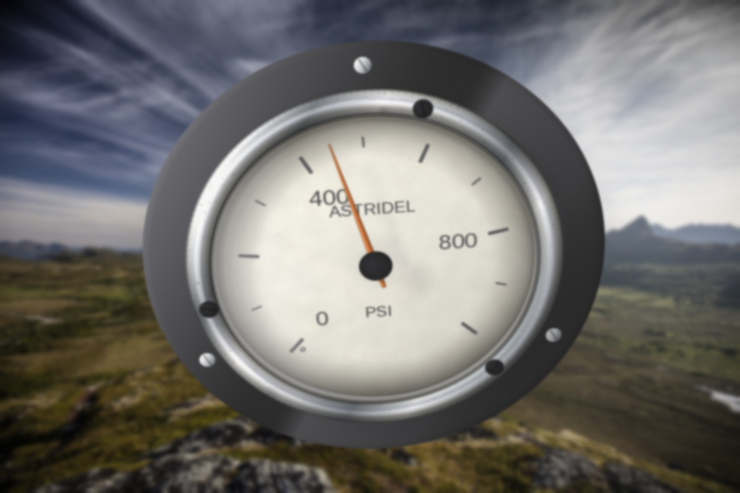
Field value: 450; psi
